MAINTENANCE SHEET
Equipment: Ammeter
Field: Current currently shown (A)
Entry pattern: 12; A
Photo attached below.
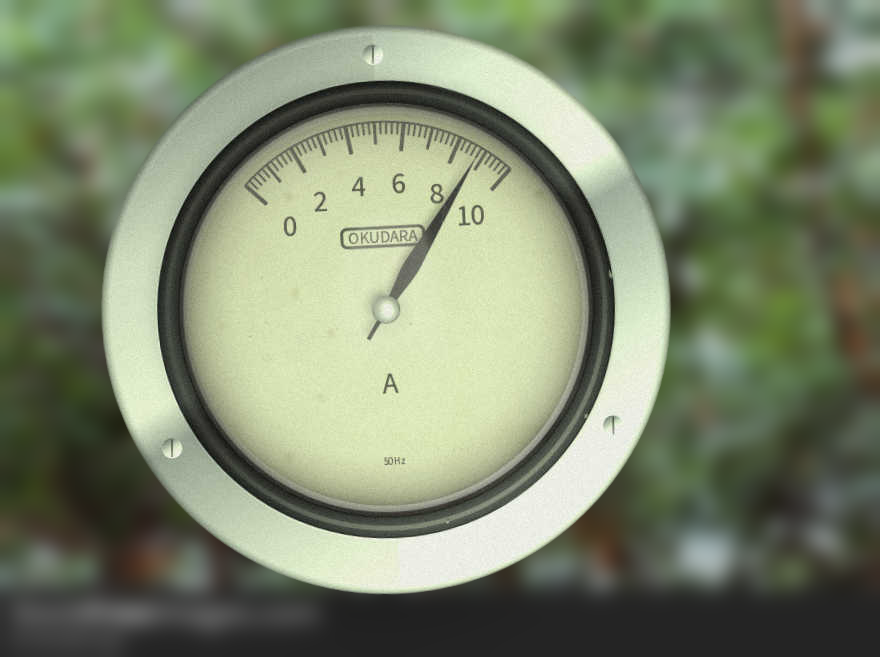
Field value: 8.8; A
